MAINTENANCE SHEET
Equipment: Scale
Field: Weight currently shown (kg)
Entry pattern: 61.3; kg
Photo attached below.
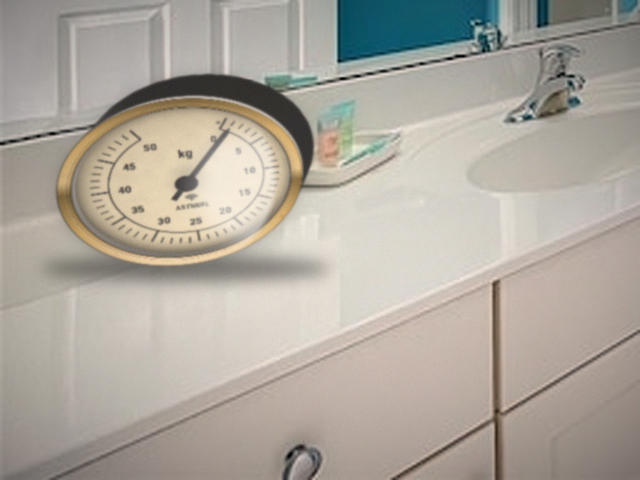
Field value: 1; kg
